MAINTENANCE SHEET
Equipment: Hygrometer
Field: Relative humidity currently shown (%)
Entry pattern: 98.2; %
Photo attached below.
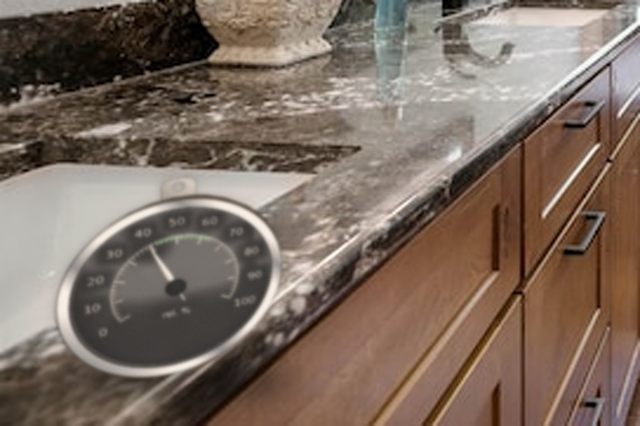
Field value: 40; %
